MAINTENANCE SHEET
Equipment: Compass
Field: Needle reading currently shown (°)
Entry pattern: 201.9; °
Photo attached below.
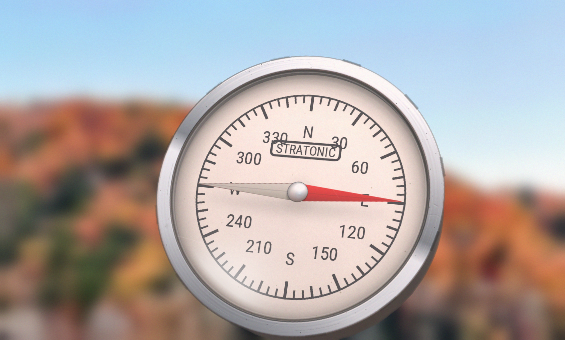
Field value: 90; °
